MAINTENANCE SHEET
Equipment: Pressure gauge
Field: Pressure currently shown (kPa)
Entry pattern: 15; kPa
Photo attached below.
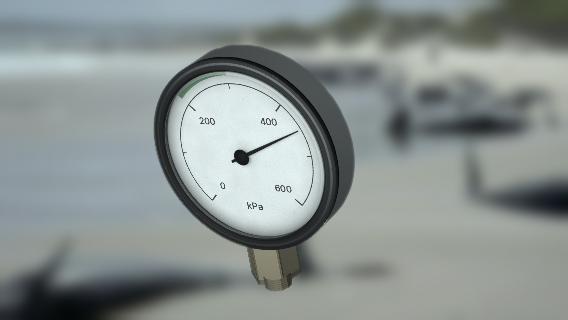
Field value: 450; kPa
